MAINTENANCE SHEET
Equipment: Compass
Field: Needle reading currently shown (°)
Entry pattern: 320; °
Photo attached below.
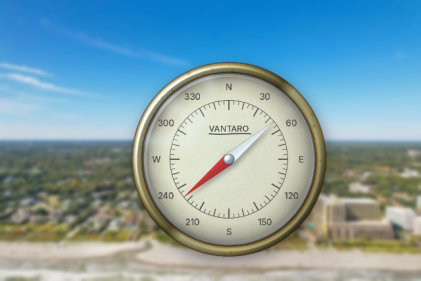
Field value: 230; °
